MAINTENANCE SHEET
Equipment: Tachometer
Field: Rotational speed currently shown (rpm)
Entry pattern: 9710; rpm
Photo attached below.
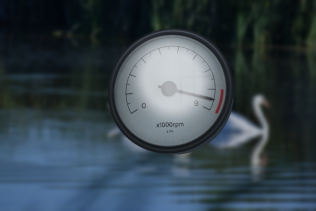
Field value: 8500; rpm
